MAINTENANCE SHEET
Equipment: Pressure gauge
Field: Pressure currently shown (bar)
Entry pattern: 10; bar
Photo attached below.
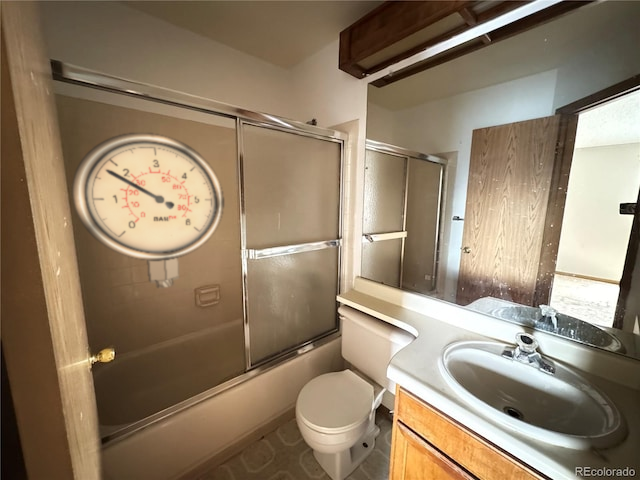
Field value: 1.75; bar
